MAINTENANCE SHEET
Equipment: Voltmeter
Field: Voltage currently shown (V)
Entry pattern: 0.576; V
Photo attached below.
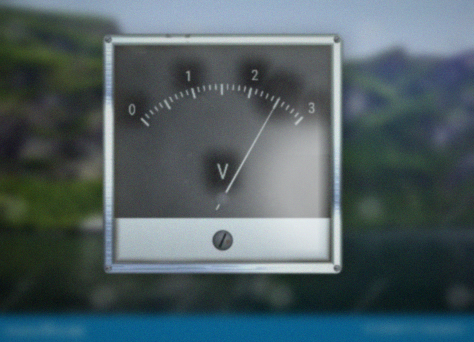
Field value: 2.5; V
